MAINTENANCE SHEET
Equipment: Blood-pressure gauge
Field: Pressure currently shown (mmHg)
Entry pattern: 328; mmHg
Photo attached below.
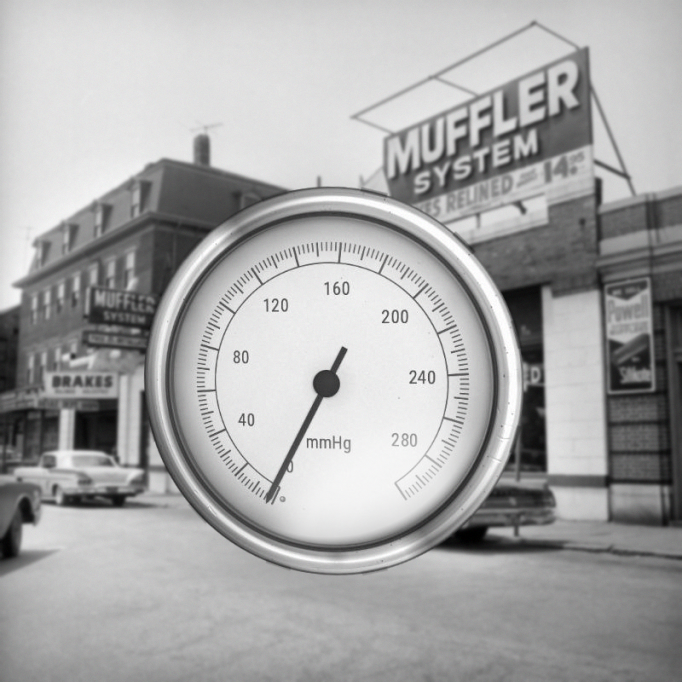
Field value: 2; mmHg
